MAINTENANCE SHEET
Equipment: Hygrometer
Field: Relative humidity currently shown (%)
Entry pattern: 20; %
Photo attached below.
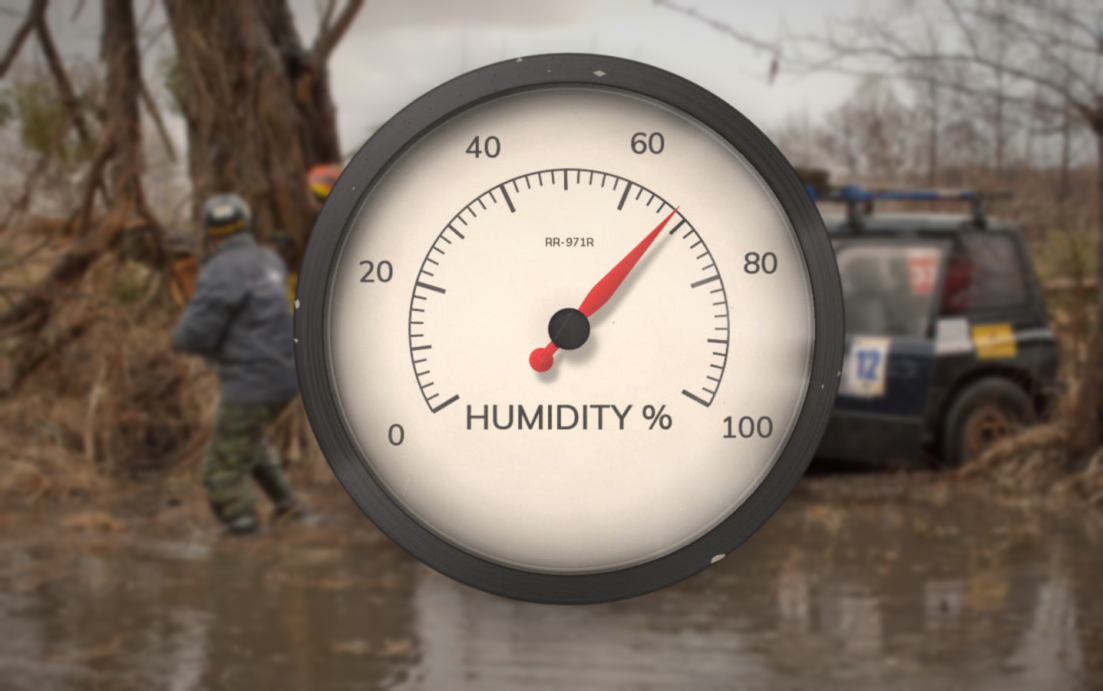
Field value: 68; %
